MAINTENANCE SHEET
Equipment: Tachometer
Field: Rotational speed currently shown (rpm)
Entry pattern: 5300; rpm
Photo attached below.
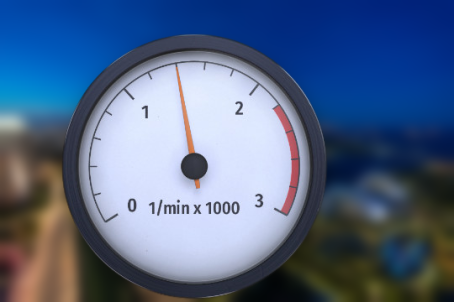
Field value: 1400; rpm
